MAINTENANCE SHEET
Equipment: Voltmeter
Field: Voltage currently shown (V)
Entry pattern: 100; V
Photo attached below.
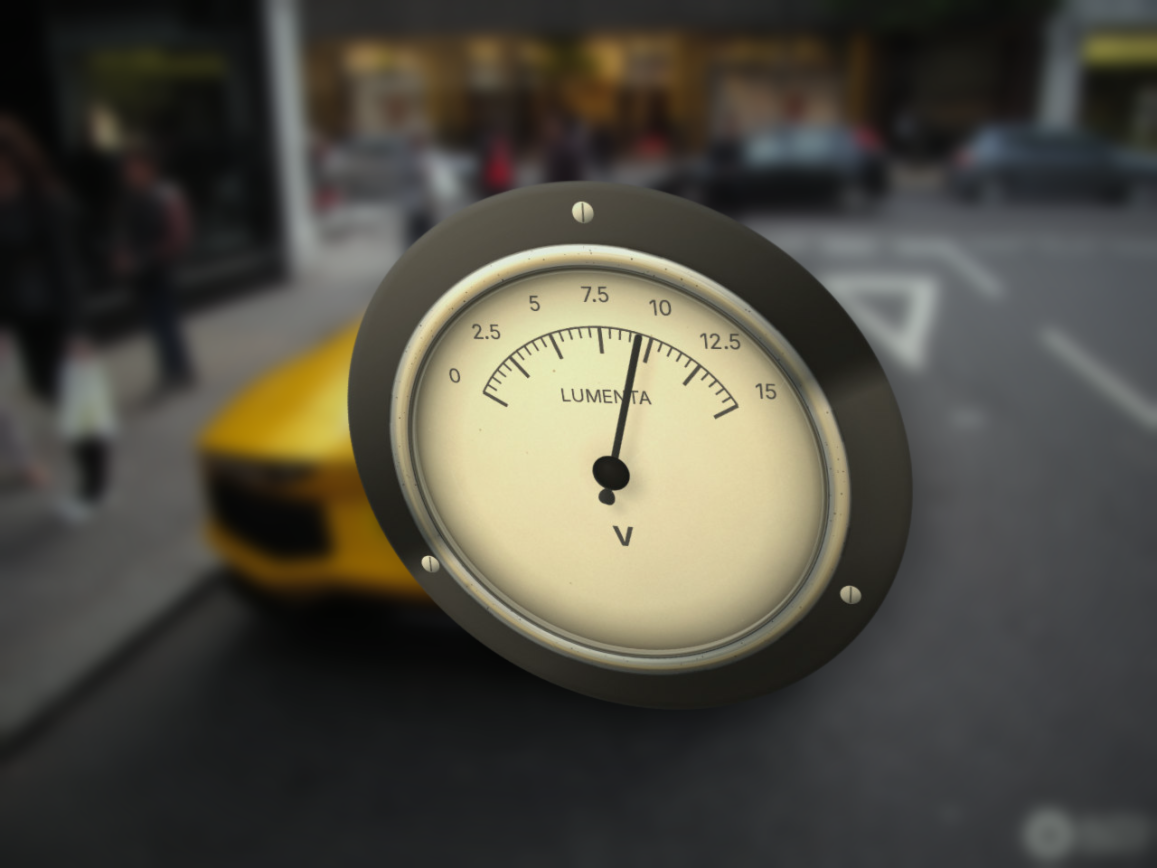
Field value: 9.5; V
